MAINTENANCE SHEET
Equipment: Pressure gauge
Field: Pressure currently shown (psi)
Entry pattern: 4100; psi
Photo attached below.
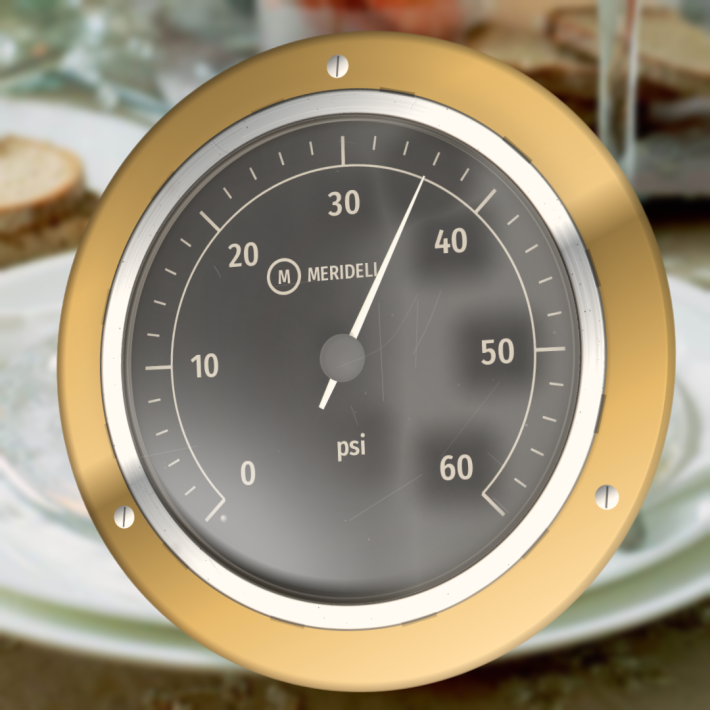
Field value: 36; psi
